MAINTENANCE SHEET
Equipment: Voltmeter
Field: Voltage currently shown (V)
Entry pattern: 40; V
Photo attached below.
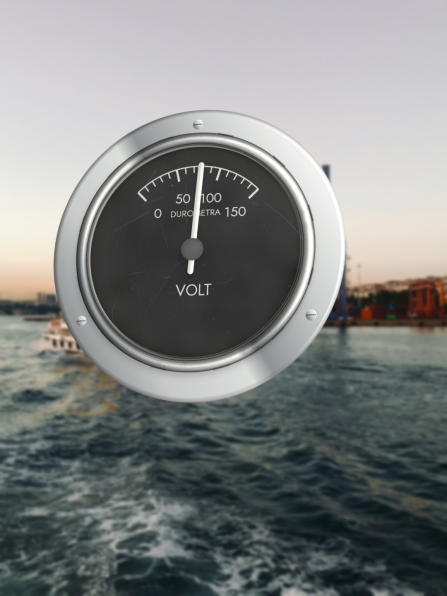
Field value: 80; V
